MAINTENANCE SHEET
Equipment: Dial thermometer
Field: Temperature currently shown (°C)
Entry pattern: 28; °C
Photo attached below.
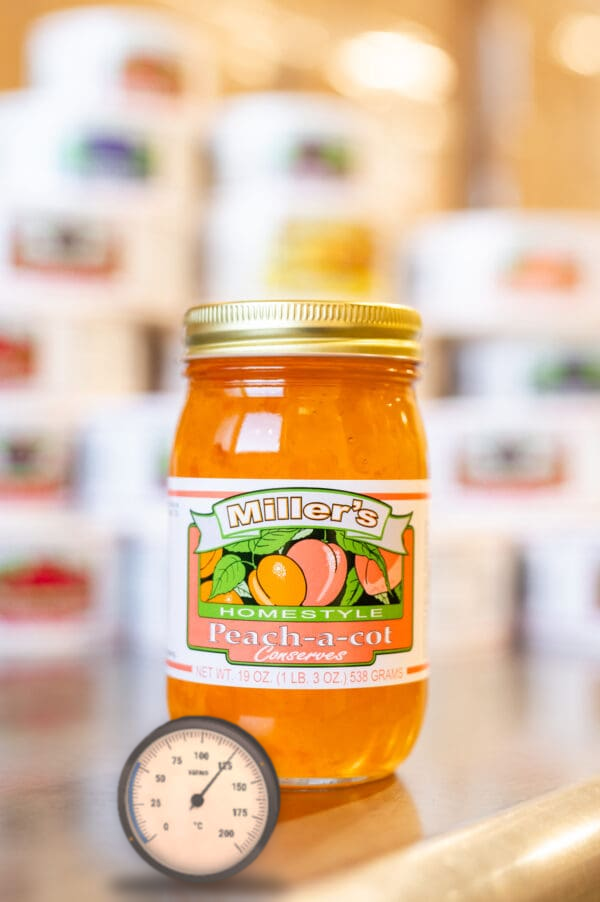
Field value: 125; °C
